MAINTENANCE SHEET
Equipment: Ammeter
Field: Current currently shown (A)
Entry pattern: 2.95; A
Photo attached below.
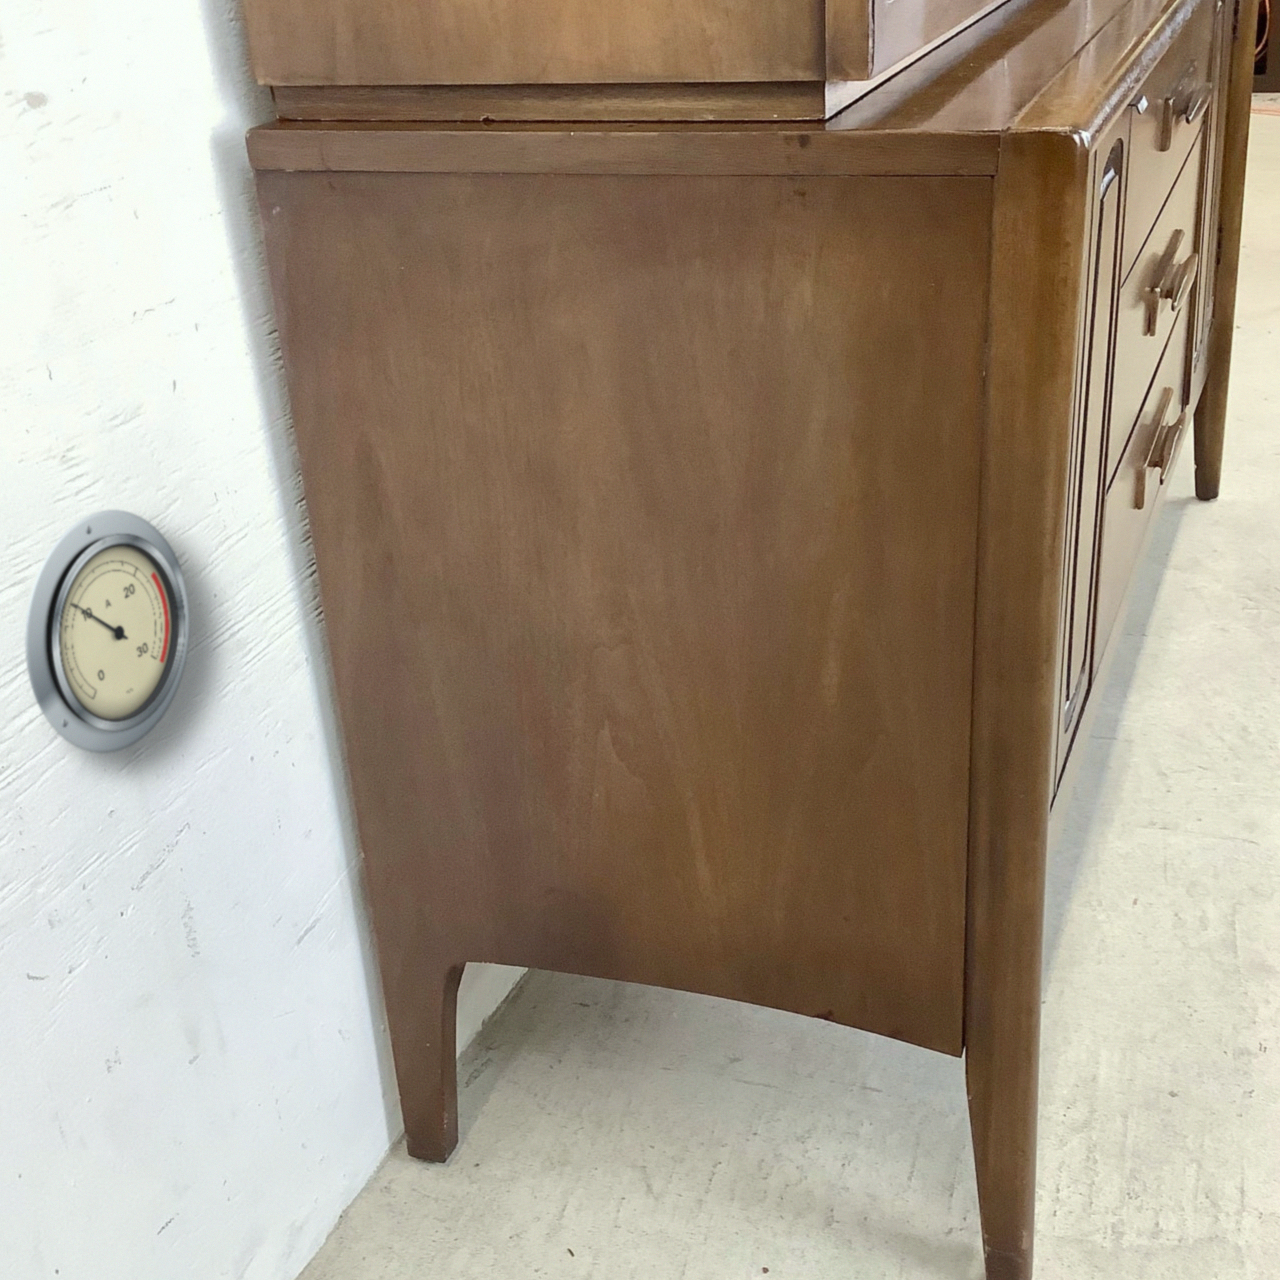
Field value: 10; A
